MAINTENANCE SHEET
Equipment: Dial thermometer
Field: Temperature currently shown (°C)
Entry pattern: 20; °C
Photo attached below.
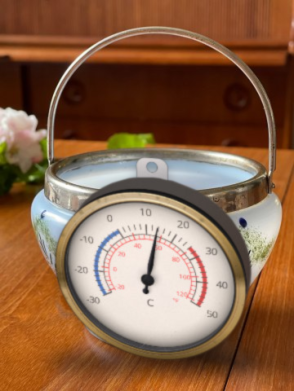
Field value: 14; °C
